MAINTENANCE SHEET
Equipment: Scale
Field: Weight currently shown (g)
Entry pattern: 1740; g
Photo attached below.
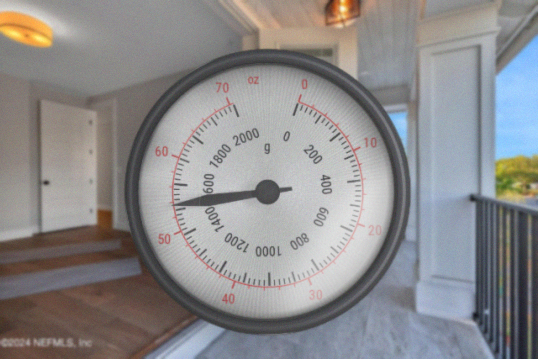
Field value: 1520; g
